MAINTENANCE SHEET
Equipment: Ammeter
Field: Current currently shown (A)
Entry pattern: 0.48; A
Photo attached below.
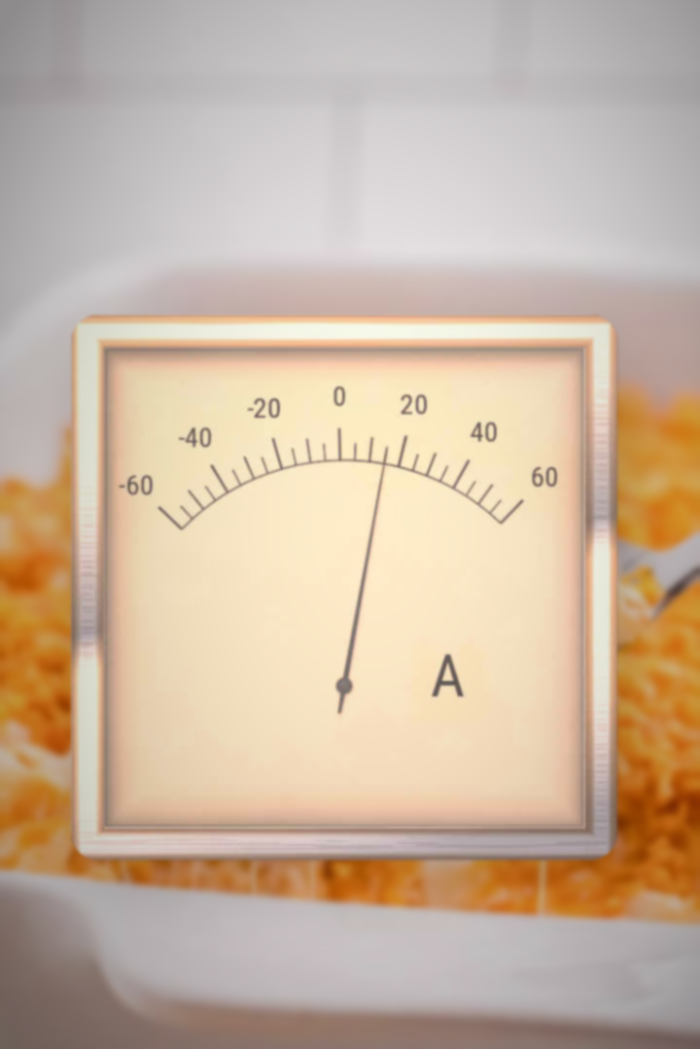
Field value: 15; A
